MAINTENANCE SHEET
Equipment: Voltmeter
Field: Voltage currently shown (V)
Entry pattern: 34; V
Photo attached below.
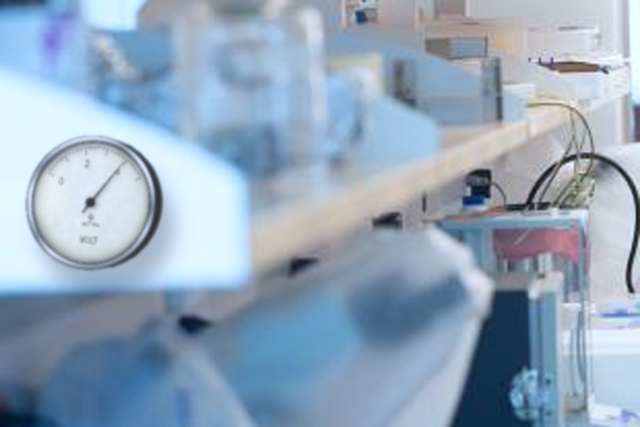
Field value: 4; V
